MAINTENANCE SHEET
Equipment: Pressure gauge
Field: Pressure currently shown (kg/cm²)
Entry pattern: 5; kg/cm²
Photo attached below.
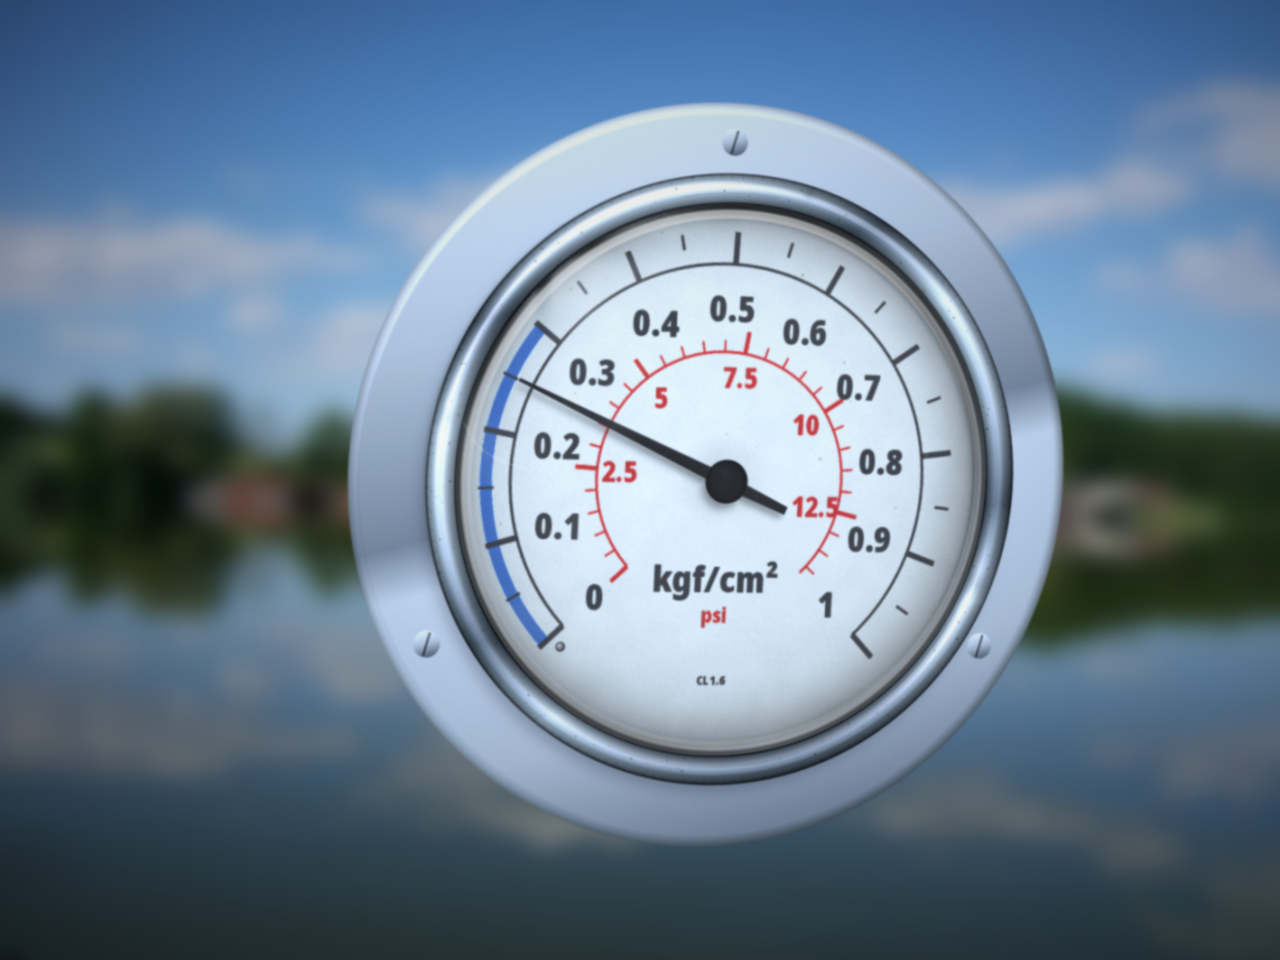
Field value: 0.25; kg/cm²
